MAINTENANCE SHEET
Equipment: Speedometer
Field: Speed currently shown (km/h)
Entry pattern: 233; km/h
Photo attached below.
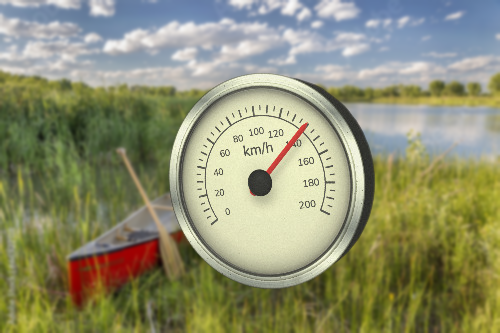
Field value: 140; km/h
